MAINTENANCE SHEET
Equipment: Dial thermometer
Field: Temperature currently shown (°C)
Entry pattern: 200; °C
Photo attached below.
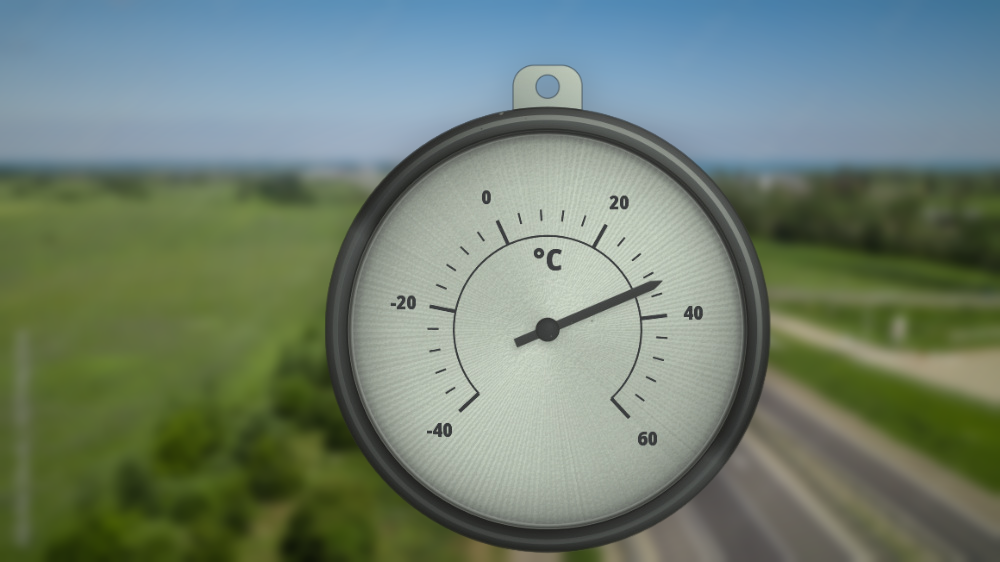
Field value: 34; °C
